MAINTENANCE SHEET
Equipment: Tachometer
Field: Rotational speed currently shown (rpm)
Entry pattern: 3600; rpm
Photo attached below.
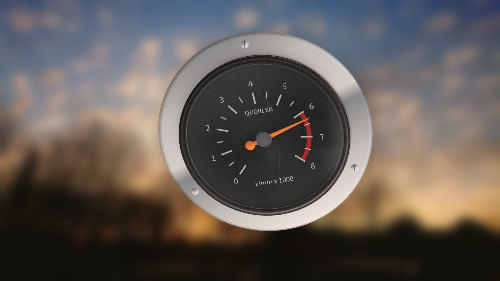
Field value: 6250; rpm
